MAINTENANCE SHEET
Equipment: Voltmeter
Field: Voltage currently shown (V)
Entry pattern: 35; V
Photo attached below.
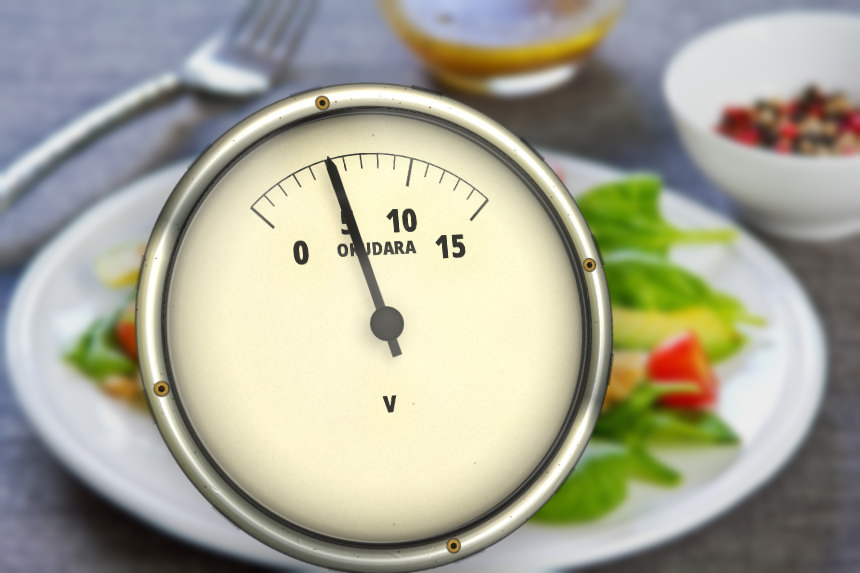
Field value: 5; V
